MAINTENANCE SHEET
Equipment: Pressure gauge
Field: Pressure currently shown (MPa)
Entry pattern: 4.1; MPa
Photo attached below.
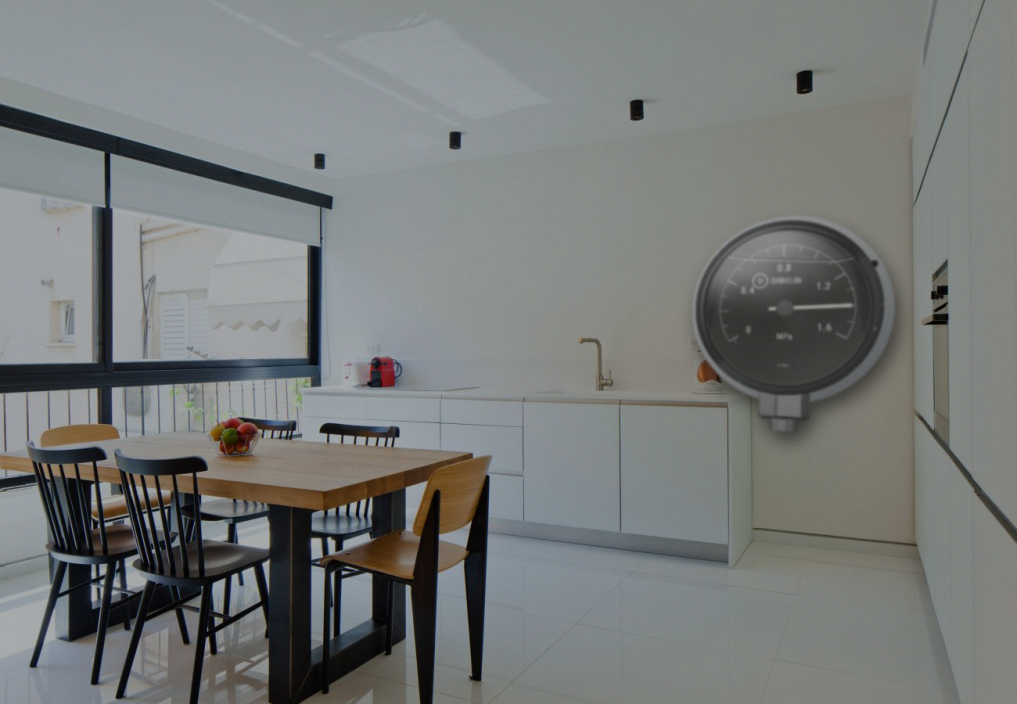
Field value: 1.4; MPa
